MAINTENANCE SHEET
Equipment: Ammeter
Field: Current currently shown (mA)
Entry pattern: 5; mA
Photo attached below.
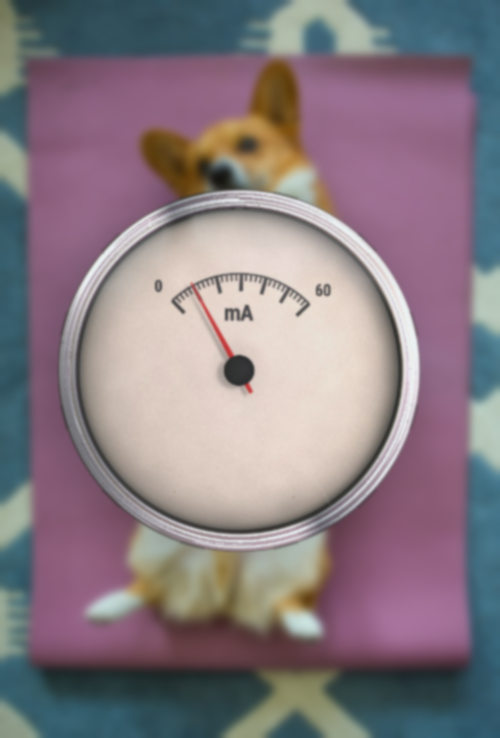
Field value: 10; mA
